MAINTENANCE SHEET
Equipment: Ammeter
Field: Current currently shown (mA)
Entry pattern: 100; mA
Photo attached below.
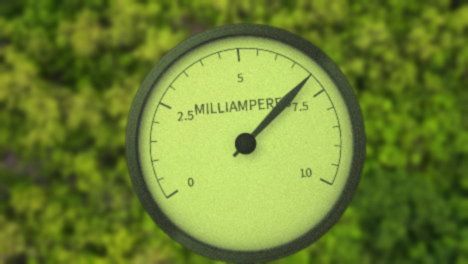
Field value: 7; mA
